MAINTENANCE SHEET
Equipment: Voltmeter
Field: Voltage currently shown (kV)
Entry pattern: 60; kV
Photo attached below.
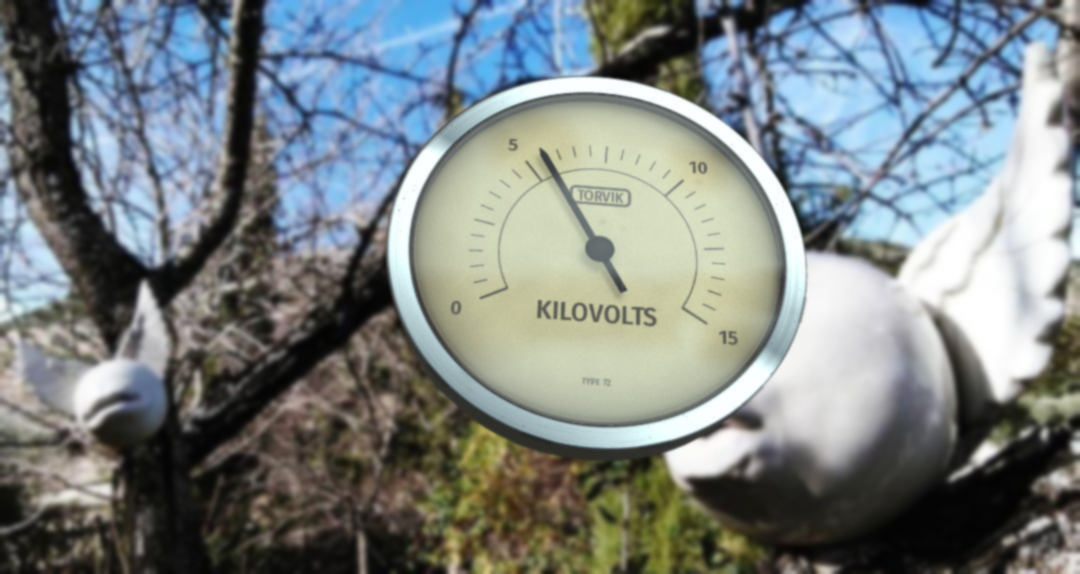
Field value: 5.5; kV
